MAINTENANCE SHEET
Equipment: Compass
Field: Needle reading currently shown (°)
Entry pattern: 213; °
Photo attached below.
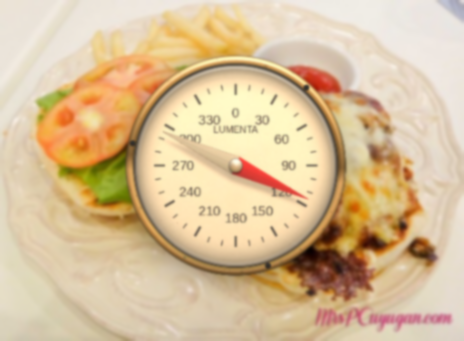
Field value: 115; °
